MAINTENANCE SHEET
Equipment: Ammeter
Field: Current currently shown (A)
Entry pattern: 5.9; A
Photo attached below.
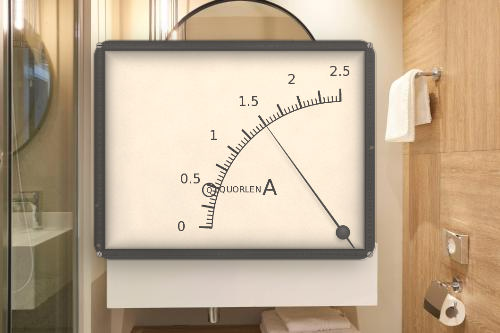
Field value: 1.5; A
